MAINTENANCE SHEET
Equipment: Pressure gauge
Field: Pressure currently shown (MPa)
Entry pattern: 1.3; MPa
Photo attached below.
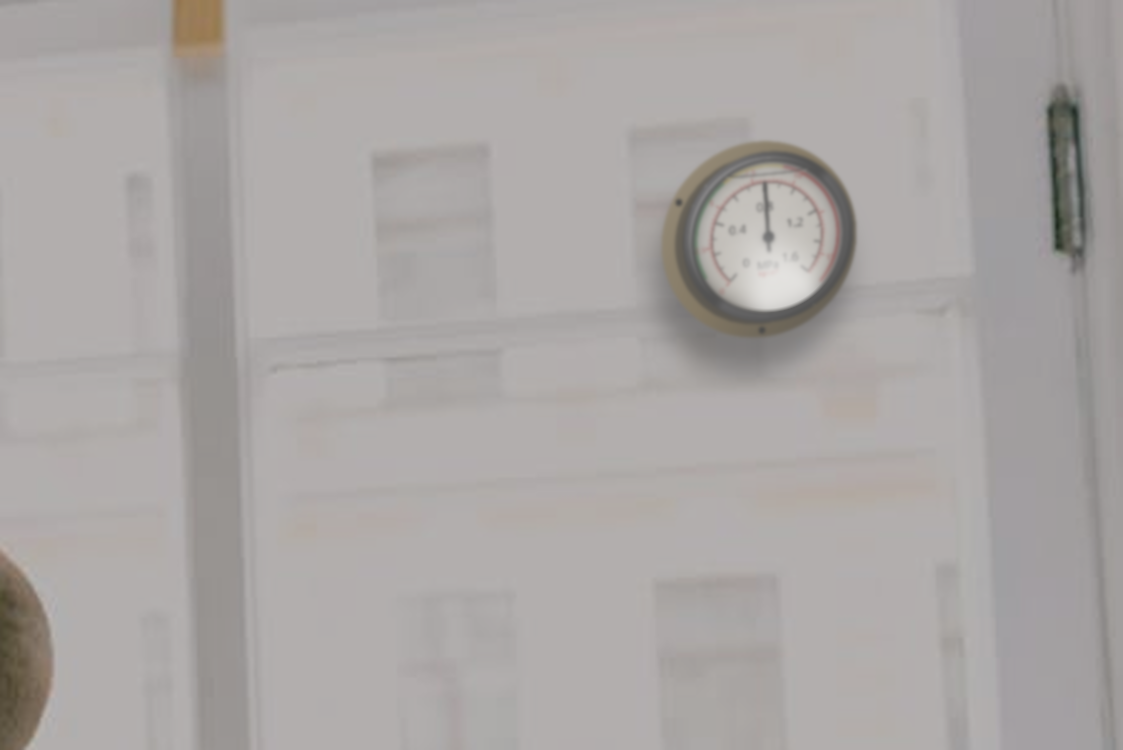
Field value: 0.8; MPa
